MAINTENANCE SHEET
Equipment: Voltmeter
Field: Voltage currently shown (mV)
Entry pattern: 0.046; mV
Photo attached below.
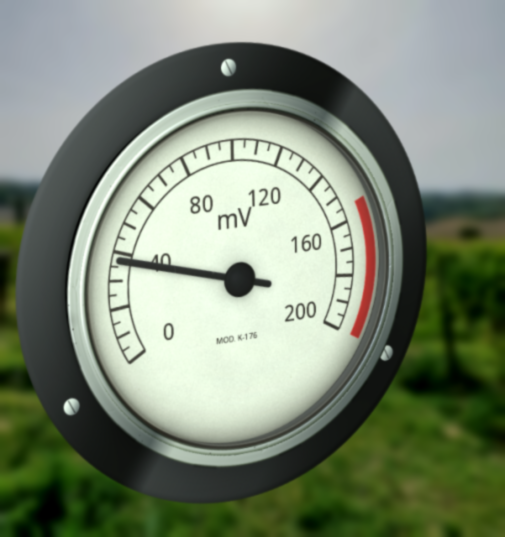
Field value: 37.5; mV
